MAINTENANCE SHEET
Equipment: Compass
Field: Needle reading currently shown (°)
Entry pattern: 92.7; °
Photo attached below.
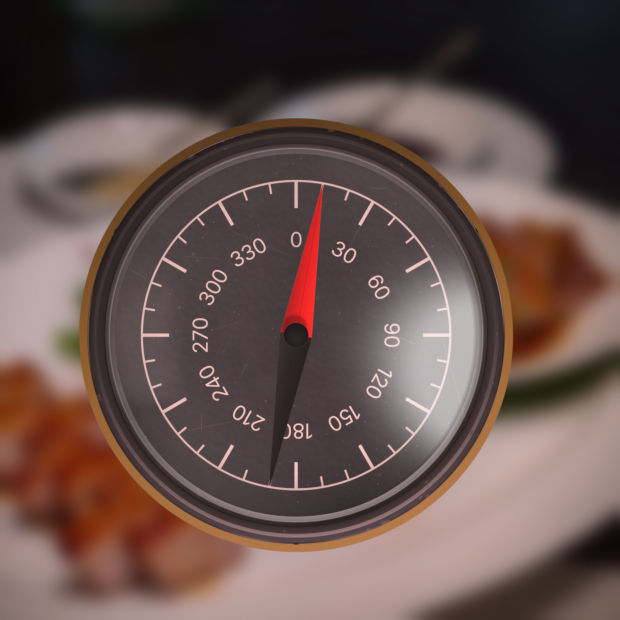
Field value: 10; °
